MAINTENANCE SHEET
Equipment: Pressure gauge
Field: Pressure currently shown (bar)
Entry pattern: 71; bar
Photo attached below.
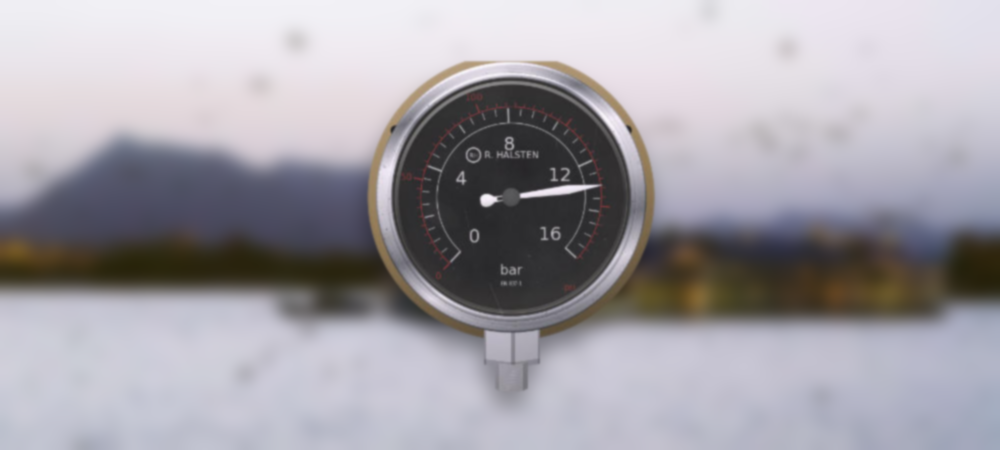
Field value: 13; bar
